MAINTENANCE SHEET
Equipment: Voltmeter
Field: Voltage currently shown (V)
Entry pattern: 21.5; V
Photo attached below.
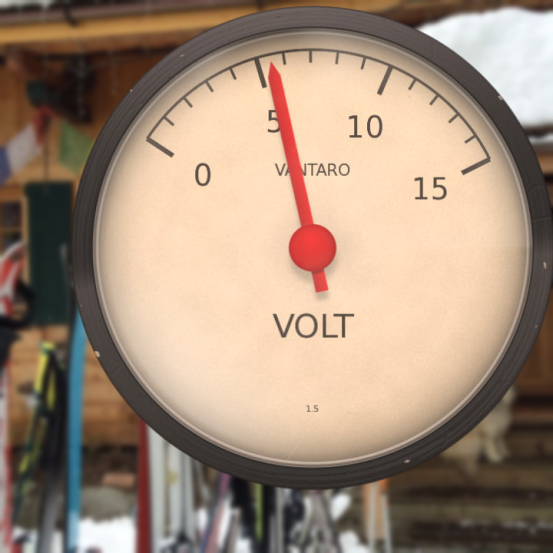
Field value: 5.5; V
